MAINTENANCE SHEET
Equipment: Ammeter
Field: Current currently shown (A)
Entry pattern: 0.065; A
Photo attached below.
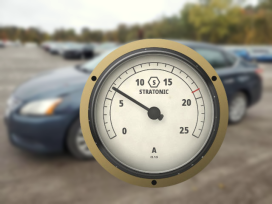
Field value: 6.5; A
